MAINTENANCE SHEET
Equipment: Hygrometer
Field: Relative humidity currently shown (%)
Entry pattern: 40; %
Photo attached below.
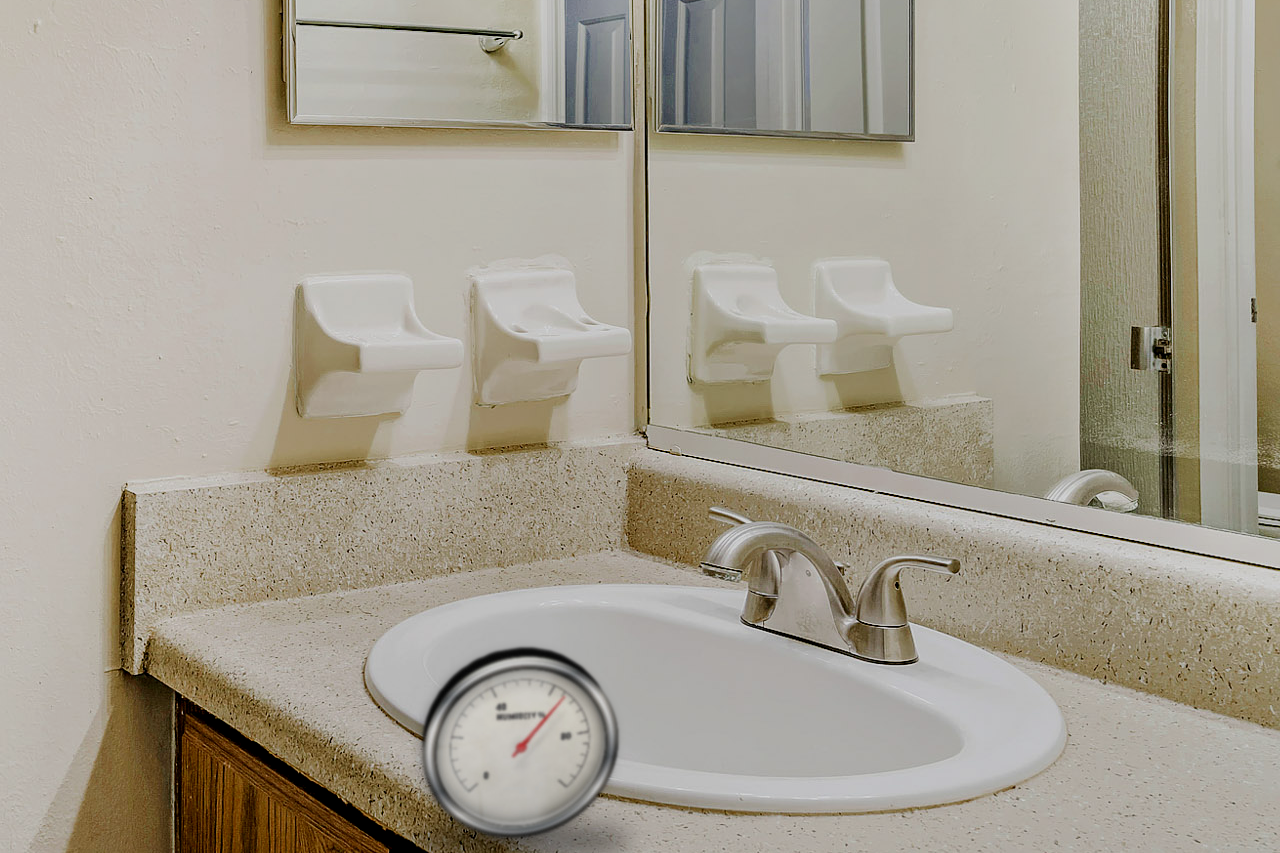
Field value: 64; %
